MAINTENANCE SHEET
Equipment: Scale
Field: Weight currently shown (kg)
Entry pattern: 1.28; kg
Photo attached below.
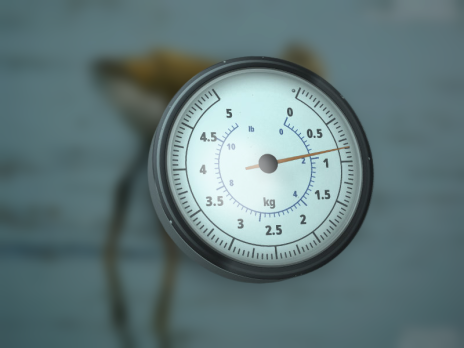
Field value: 0.85; kg
